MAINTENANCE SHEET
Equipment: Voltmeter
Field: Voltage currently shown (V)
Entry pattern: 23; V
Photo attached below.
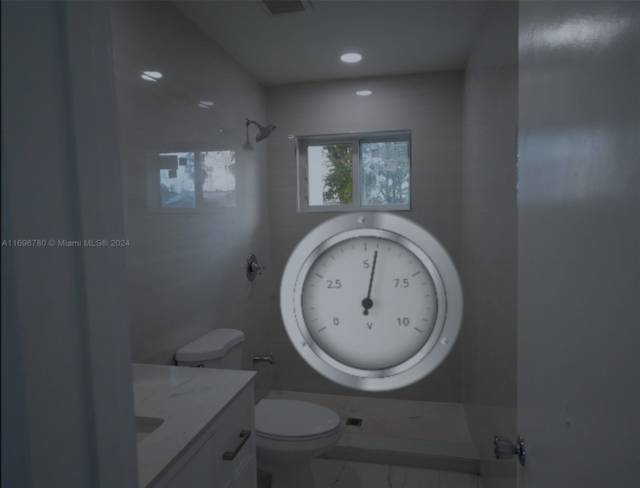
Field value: 5.5; V
